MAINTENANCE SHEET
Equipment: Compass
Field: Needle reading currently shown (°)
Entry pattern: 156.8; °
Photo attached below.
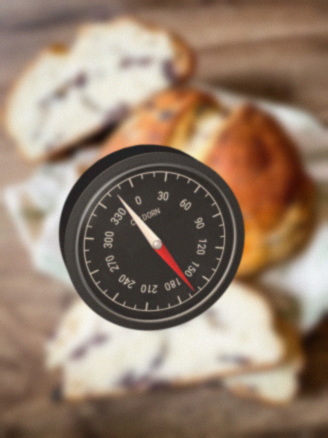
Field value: 165; °
